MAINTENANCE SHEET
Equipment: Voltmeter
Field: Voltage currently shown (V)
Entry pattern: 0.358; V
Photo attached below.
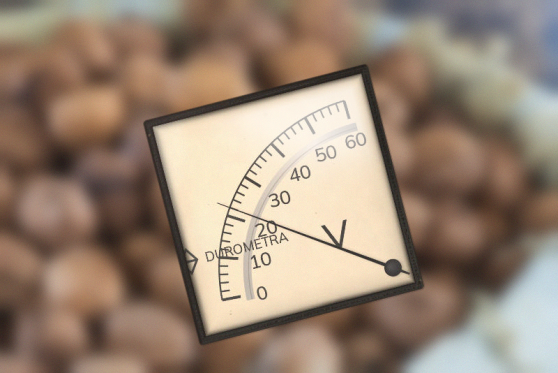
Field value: 22; V
